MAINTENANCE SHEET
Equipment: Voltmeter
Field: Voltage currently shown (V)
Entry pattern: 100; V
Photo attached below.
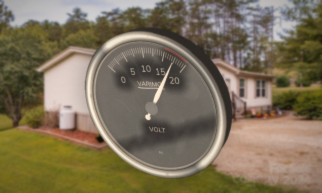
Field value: 17.5; V
